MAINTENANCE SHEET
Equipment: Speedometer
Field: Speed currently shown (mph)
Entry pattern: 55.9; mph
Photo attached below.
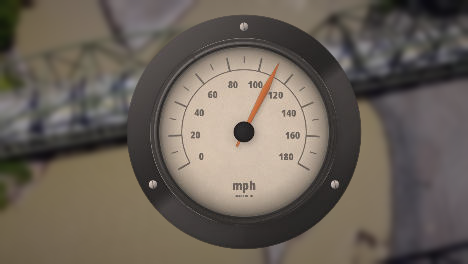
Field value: 110; mph
